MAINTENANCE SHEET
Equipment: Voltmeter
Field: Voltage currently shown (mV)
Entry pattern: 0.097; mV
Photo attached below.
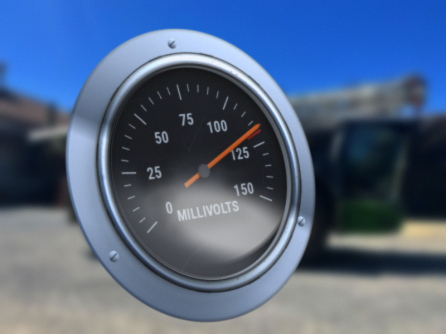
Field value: 117.5; mV
